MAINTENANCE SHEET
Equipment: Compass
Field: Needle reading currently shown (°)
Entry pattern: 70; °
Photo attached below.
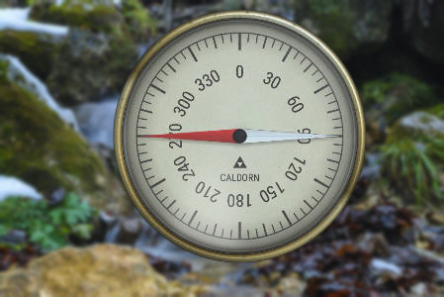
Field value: 270; °
